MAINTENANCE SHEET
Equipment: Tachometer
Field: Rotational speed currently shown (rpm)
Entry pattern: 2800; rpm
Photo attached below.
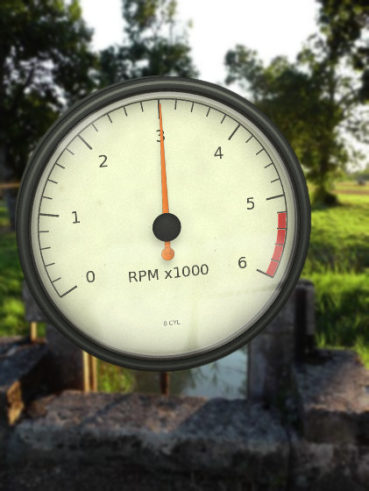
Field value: 3000; rpm
